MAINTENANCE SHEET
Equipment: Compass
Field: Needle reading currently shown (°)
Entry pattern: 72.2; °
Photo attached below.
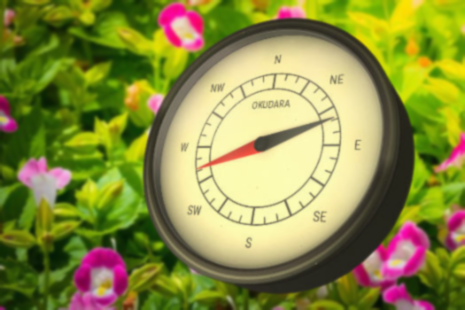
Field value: 250; °
